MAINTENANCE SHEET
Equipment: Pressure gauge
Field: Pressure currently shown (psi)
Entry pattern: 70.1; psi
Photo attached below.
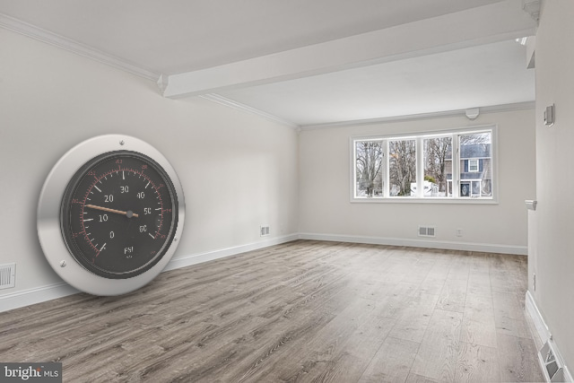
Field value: 14; psi
